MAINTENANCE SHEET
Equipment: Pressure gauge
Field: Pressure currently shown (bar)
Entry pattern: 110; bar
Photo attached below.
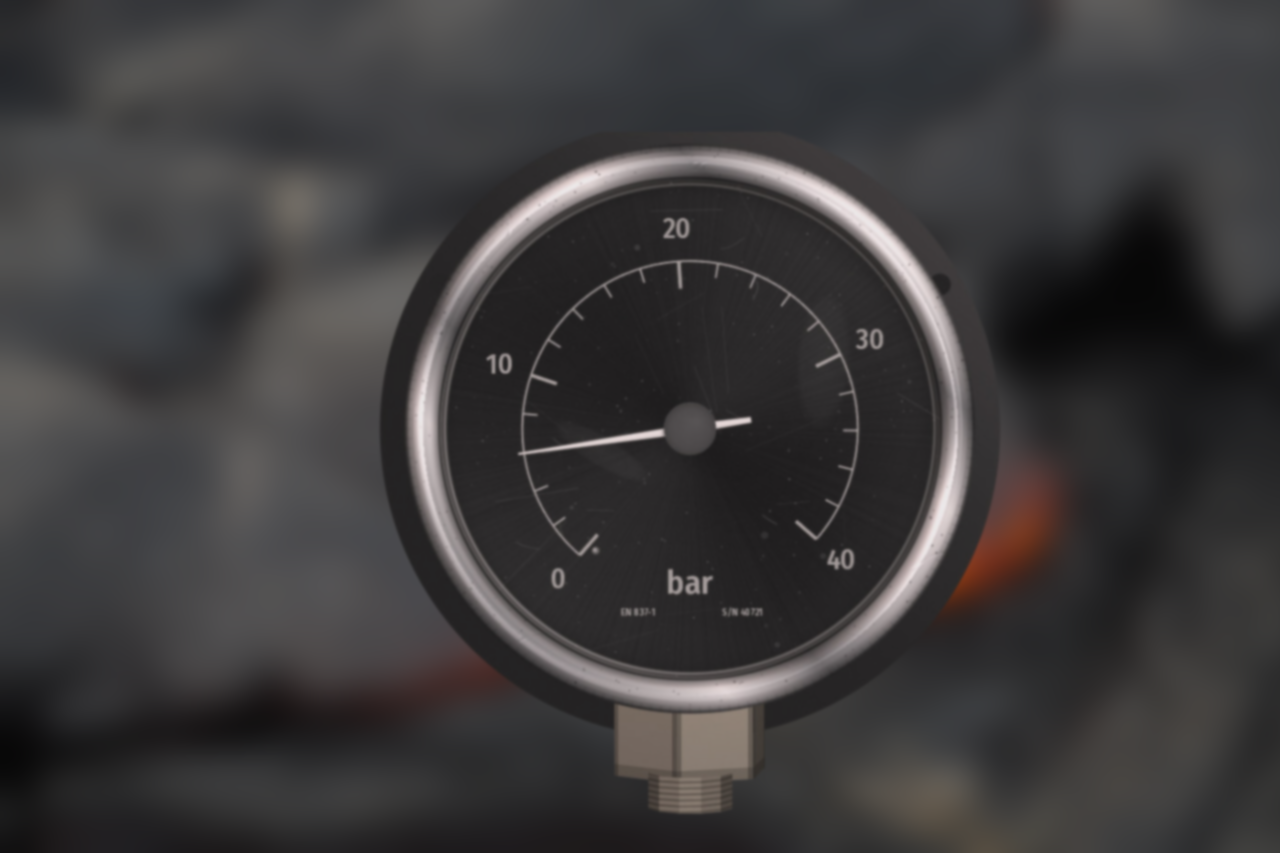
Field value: 6; bar
